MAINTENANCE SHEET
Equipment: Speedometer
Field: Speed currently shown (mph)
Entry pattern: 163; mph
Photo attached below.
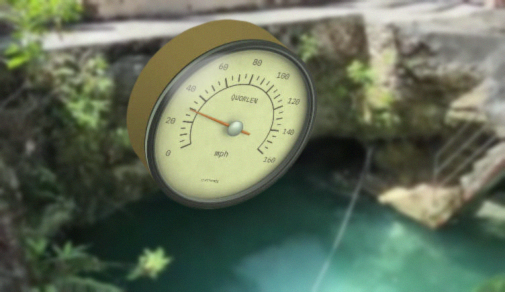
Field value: 30; mph
